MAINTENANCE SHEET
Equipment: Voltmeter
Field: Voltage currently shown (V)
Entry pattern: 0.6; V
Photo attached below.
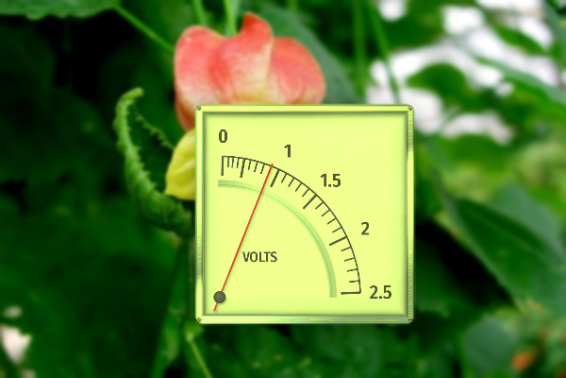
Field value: 0.9; V
